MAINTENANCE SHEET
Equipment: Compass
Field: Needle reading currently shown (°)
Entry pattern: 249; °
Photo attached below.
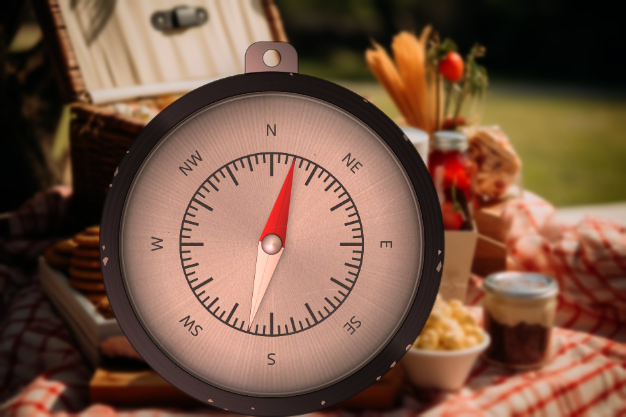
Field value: 15; °
